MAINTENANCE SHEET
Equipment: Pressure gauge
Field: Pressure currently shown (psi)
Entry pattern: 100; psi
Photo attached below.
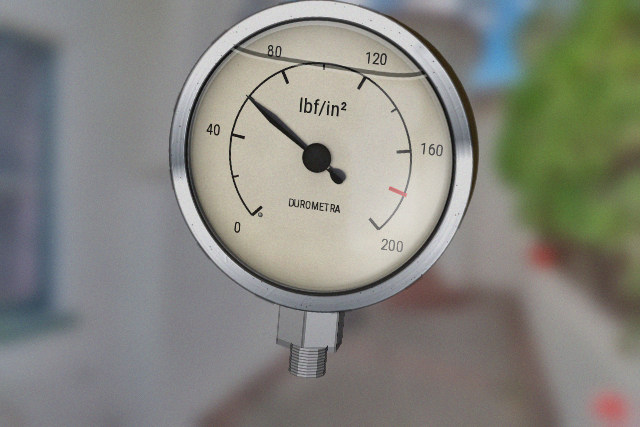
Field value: 60; psi
